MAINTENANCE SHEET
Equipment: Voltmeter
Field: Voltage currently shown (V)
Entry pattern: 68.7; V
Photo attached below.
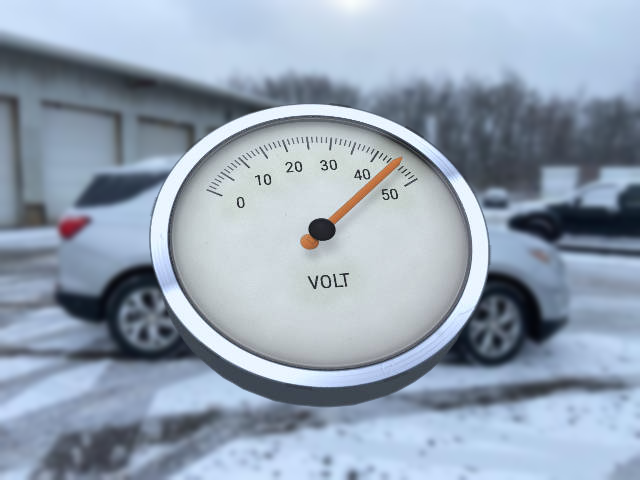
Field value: 45; V
